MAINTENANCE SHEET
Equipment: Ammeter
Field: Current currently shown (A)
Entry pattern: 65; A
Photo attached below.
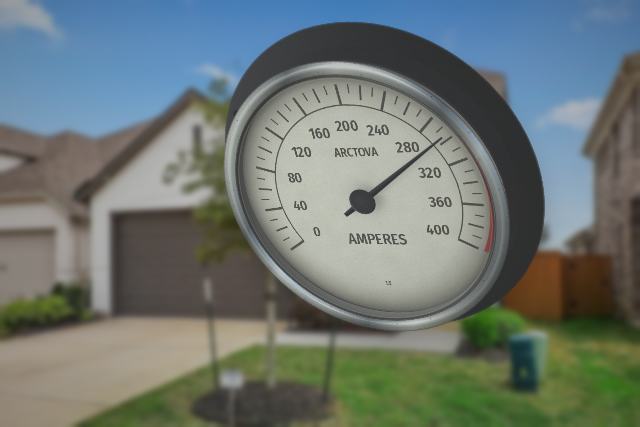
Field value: 295; A
